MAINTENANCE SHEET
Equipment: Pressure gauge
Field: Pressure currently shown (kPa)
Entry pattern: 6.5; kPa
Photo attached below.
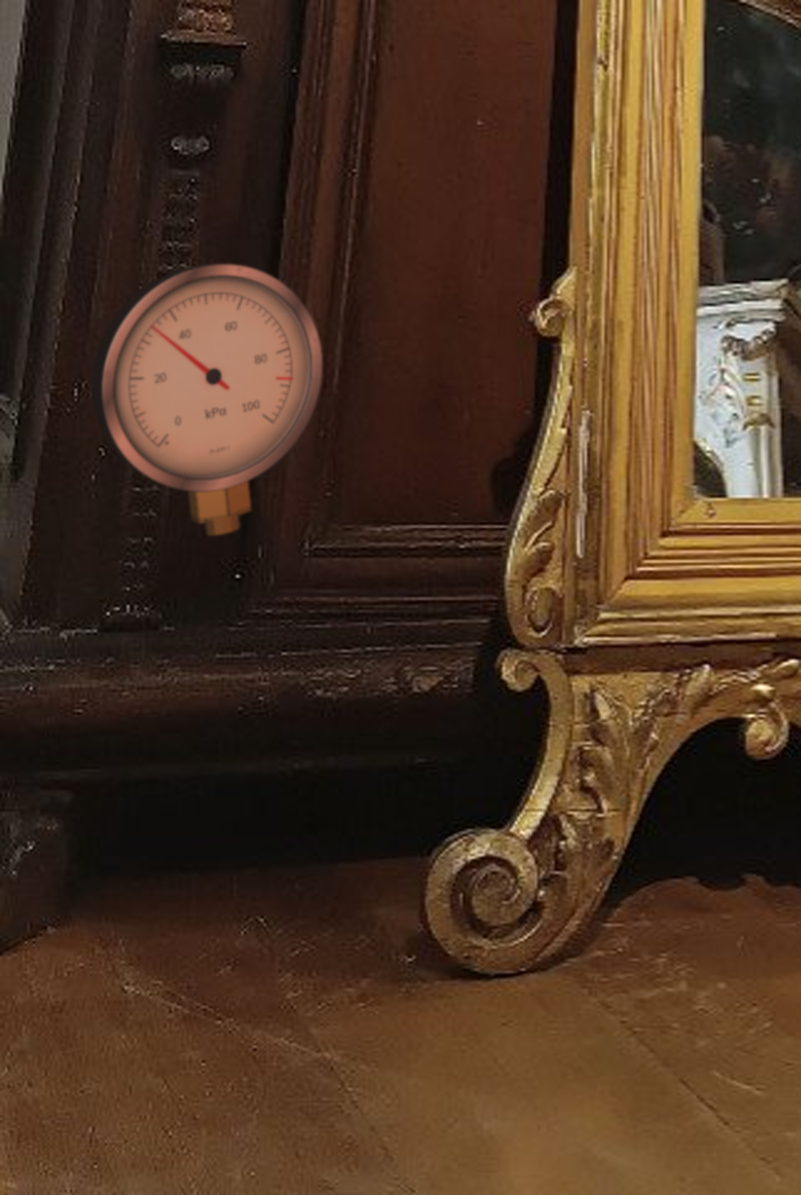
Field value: 34; kPa
